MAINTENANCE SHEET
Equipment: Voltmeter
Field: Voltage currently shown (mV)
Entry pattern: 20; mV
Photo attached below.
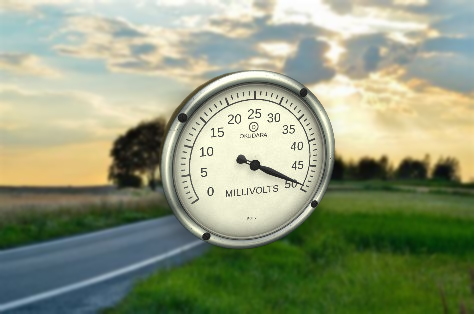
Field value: 49; mV
